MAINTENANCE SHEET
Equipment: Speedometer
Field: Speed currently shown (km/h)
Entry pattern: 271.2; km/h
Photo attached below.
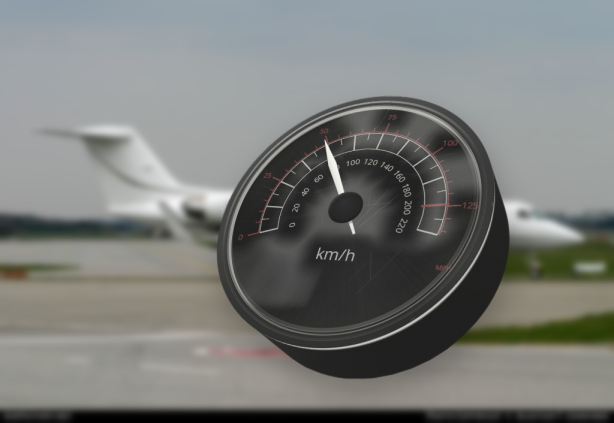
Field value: 80; km/h
